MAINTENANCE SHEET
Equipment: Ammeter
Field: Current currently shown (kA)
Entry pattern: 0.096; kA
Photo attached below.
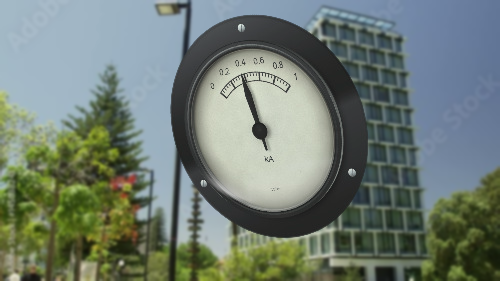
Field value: 0.4; kA
